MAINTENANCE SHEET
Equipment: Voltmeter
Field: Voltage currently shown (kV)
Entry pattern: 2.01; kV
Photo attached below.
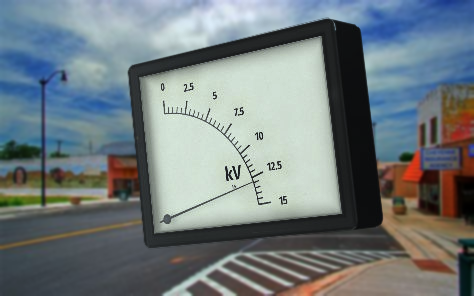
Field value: 13; kV
